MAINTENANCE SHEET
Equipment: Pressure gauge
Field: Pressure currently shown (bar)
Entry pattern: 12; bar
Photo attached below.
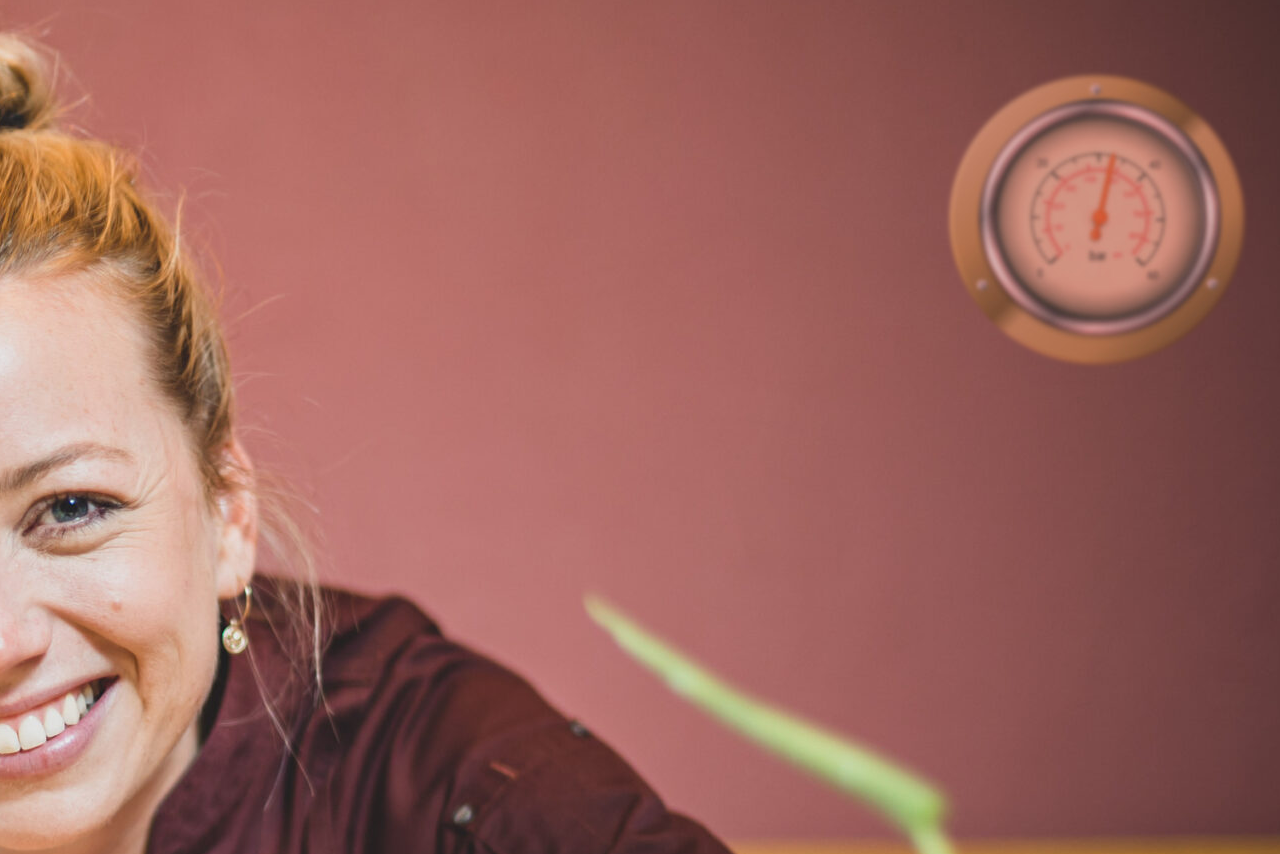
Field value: 32.5; bar
